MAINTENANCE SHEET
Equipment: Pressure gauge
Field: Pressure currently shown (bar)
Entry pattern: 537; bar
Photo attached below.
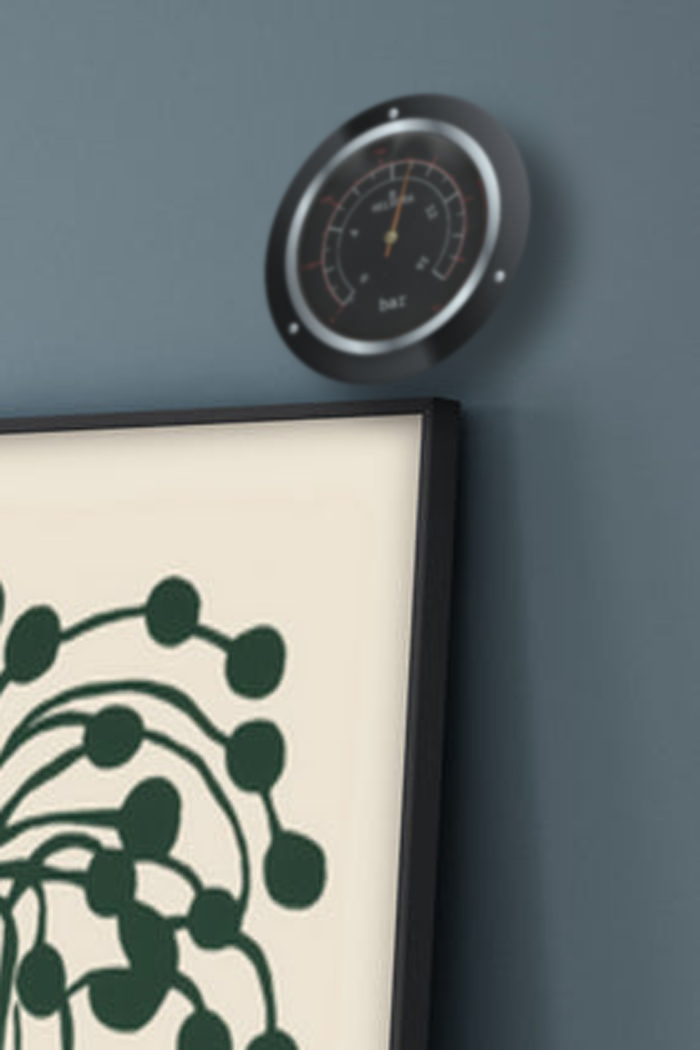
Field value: 9; bar
